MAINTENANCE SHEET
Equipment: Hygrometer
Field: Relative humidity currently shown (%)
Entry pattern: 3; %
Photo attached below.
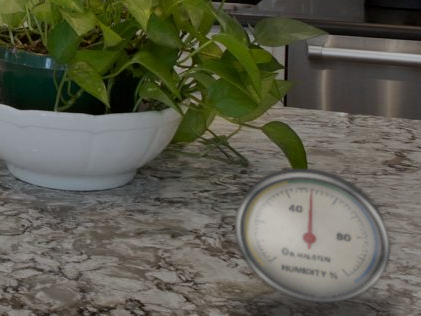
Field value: 50; %
